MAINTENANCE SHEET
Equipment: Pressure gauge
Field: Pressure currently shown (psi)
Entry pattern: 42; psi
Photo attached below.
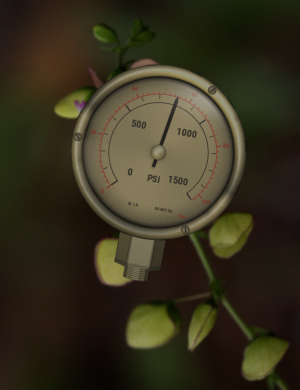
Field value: 800; psi
